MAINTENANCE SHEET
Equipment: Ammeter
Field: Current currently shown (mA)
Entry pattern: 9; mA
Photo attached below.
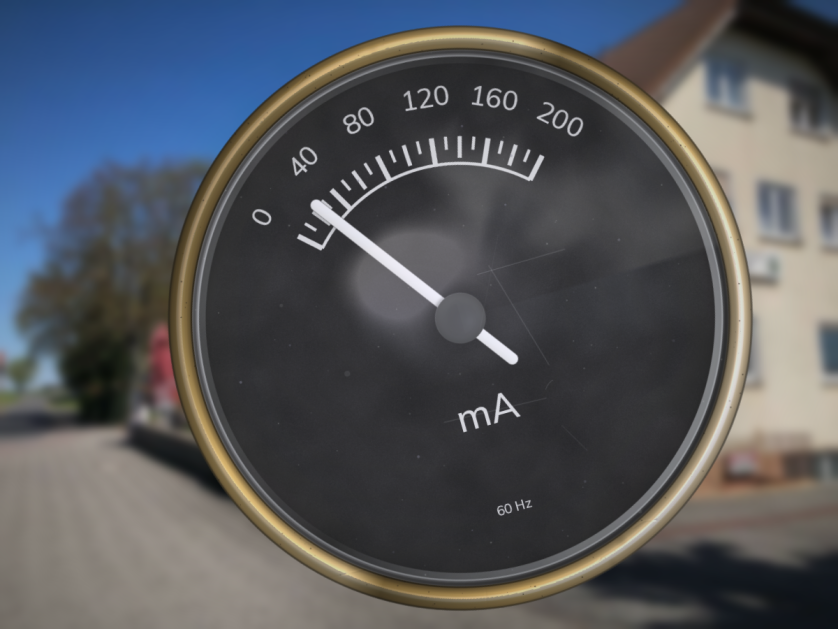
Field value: 25; mA
